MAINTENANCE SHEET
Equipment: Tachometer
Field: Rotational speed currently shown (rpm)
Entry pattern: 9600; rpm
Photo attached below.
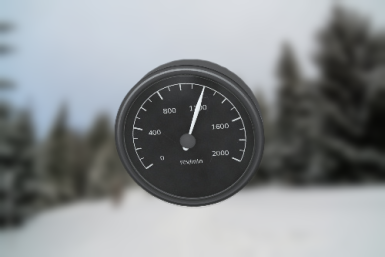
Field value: 1200; rpm
